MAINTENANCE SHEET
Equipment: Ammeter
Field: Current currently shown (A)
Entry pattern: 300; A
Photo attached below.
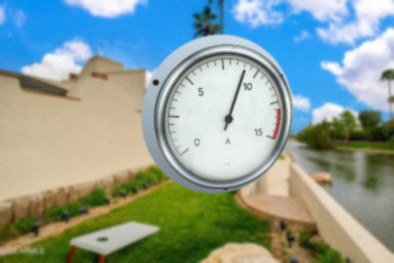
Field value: 9; A
